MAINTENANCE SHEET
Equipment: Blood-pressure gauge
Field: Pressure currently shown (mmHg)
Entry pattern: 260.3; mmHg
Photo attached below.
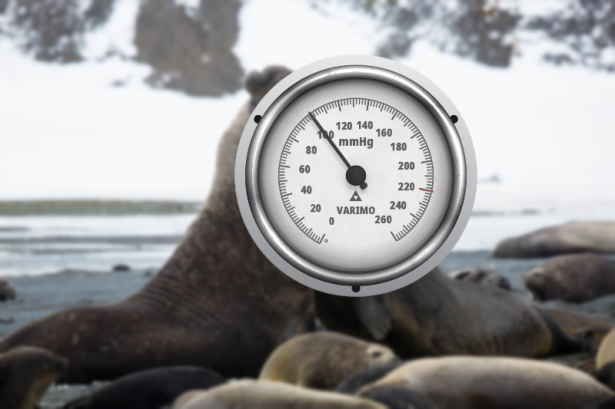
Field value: 100; mmHg
